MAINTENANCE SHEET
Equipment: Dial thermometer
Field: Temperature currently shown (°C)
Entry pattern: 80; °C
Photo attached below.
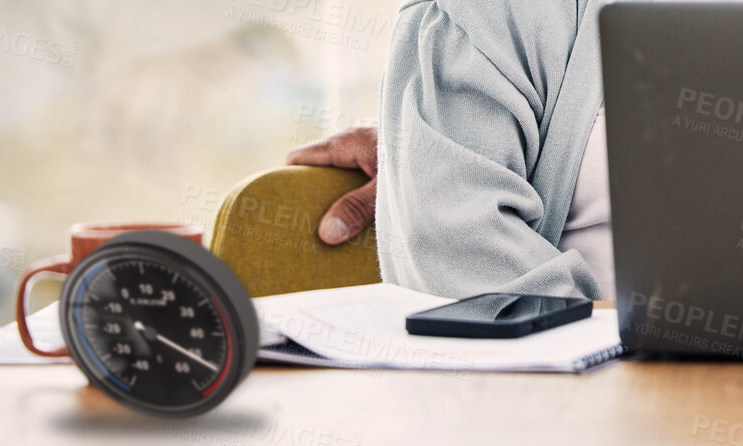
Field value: 50; °C
